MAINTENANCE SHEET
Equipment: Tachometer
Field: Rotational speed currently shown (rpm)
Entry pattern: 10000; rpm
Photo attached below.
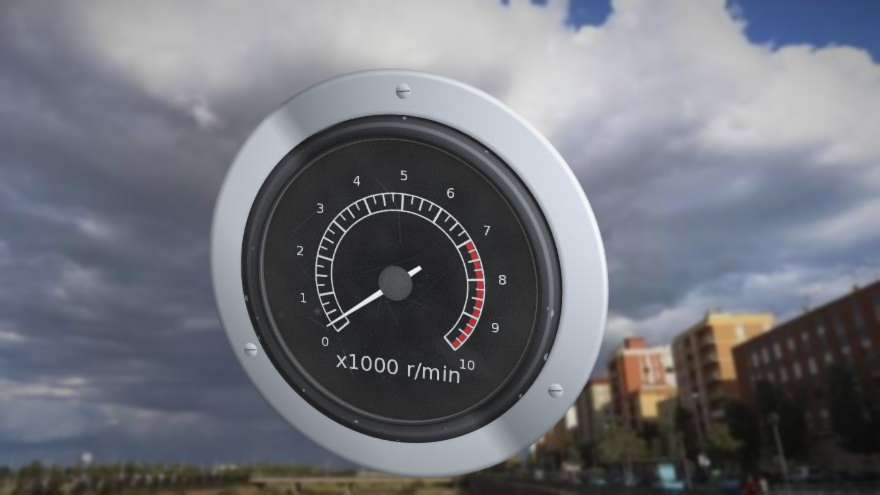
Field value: 250; rpm
